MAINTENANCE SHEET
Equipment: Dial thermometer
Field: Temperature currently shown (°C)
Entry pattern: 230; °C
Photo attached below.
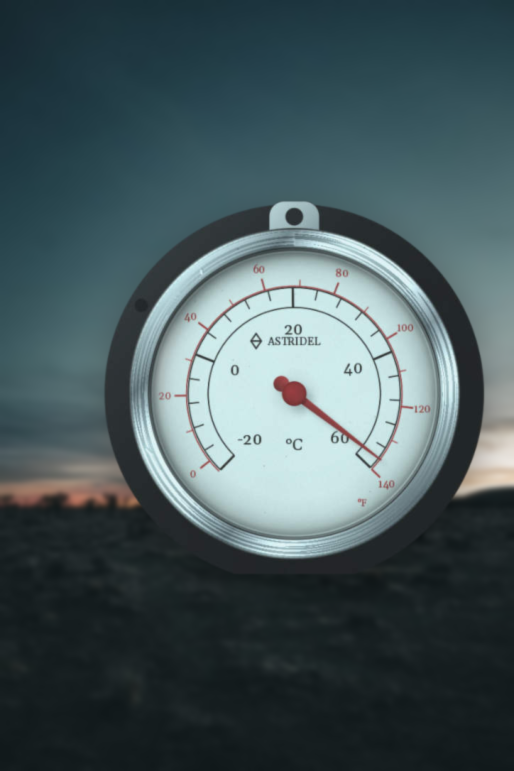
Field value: 58; °C
